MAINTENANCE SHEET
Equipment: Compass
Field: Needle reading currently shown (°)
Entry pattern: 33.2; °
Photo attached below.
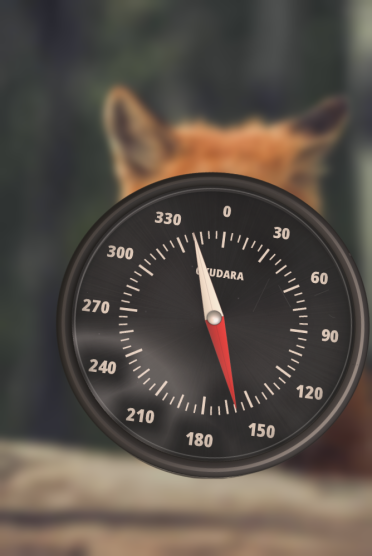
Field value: 160; °
